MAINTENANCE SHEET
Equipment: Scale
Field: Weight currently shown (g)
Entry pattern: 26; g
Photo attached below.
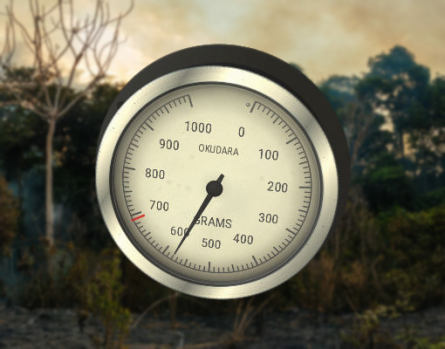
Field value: 580; g
